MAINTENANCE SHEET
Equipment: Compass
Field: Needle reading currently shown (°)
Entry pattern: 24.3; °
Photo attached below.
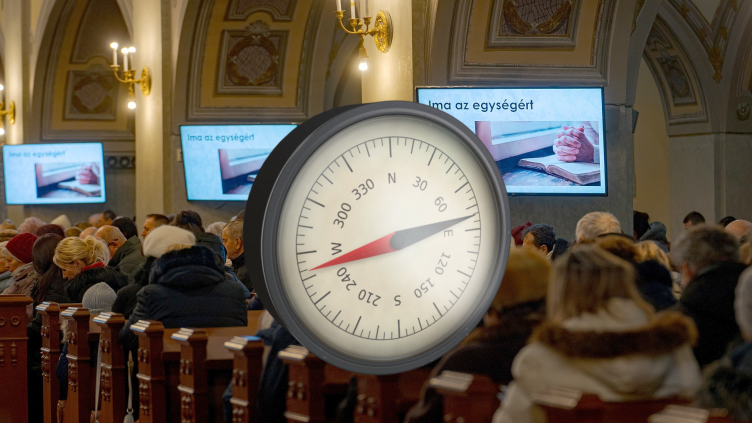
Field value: 260; °
